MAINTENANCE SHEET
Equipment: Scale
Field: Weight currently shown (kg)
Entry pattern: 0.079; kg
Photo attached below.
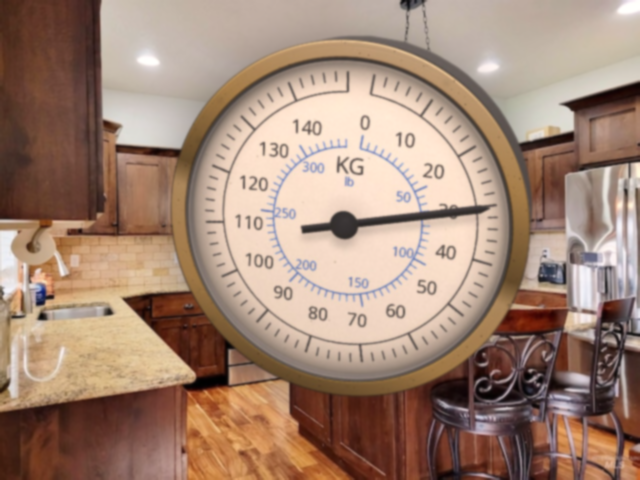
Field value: 30; kg
